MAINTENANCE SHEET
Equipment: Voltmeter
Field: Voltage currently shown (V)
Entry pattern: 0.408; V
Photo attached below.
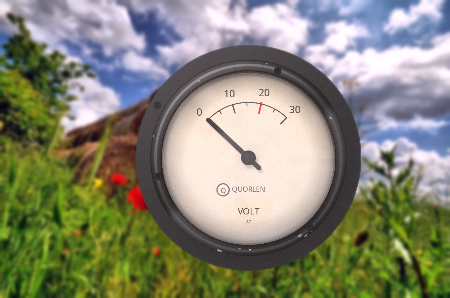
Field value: 0; V
